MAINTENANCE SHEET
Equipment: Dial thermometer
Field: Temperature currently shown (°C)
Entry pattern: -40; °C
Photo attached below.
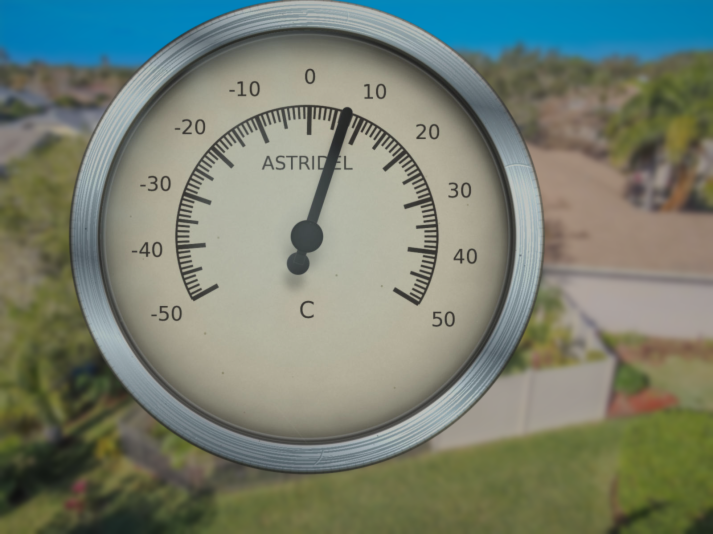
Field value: 7; °C
